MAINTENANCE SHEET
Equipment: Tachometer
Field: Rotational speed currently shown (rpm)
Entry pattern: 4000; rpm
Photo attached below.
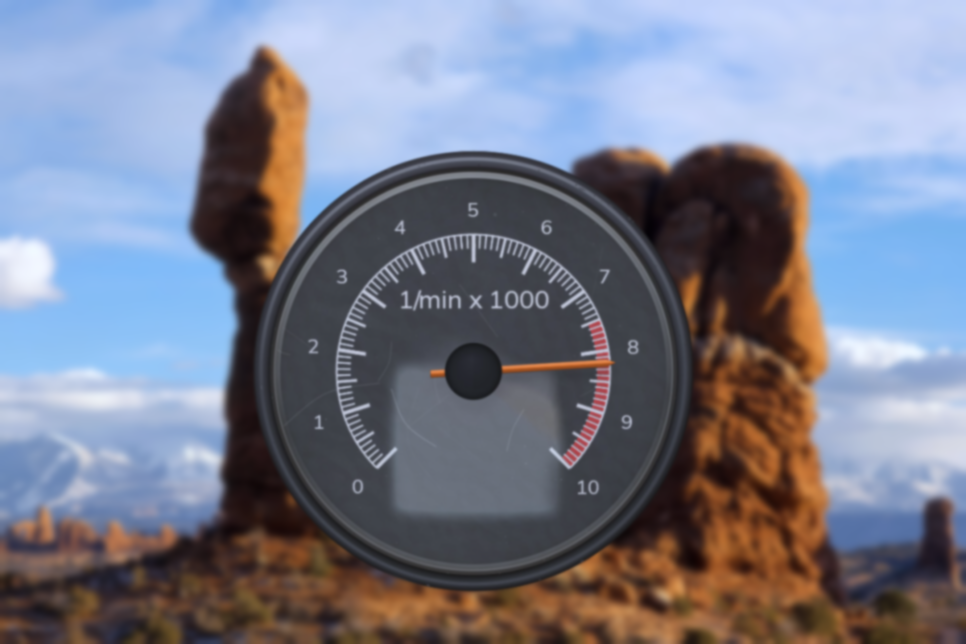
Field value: 8200; rpm
